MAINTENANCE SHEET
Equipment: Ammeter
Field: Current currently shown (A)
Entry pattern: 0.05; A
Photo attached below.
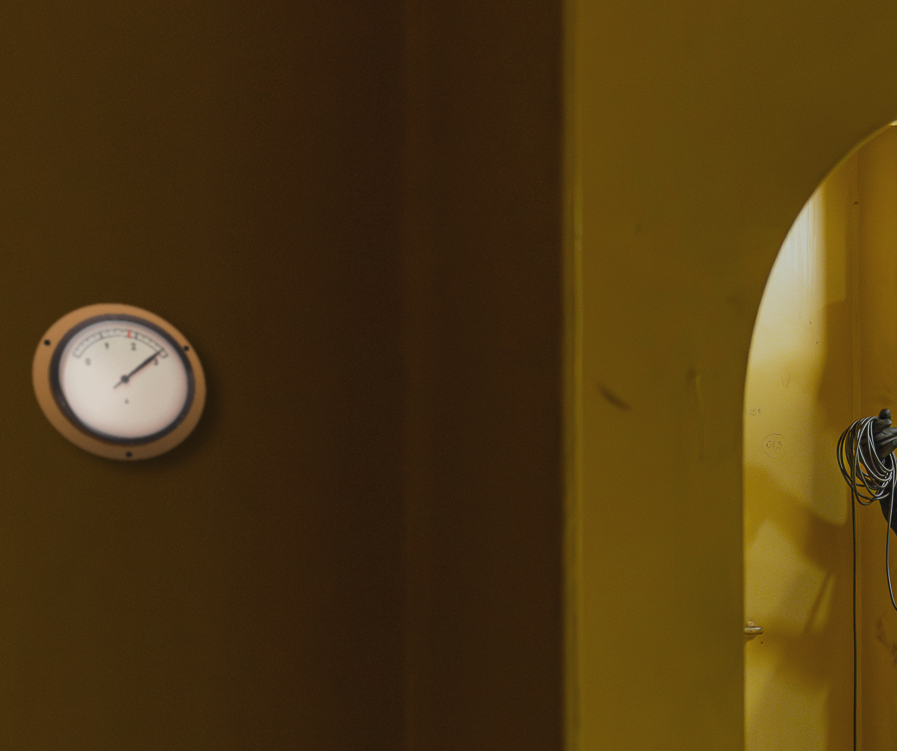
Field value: 2.8; A
